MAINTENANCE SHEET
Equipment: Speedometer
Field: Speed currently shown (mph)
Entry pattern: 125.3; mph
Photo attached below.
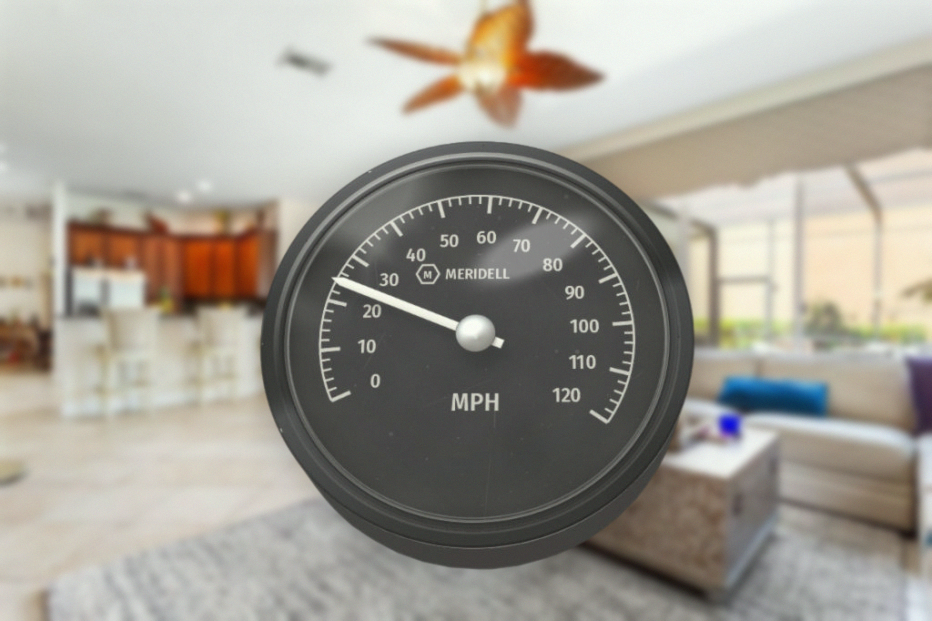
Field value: 24; mph
